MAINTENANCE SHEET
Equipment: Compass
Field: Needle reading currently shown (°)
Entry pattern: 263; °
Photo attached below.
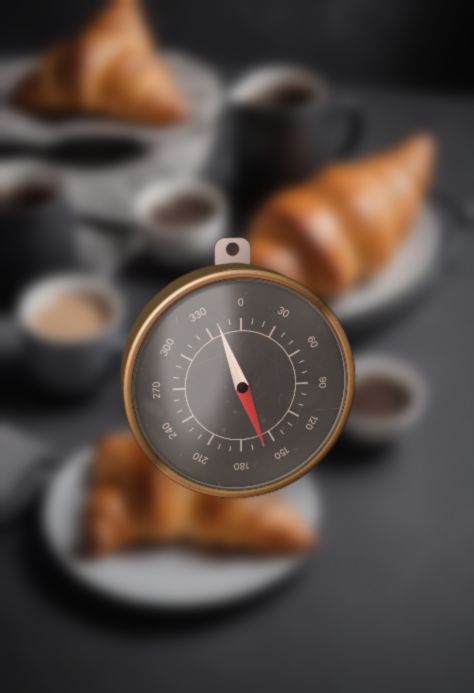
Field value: 160; °
